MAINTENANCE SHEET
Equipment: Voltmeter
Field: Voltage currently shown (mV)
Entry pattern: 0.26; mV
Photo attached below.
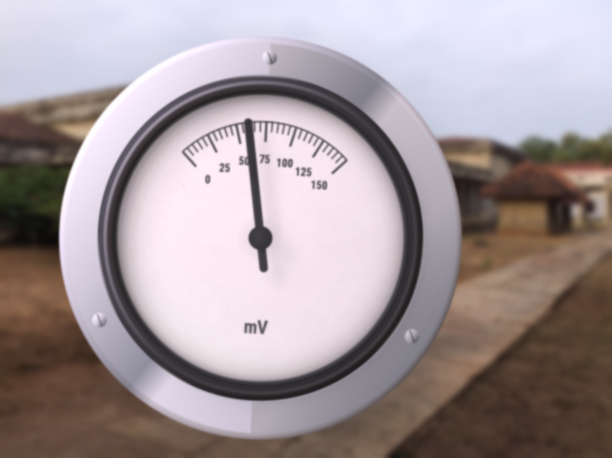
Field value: 60; mV
